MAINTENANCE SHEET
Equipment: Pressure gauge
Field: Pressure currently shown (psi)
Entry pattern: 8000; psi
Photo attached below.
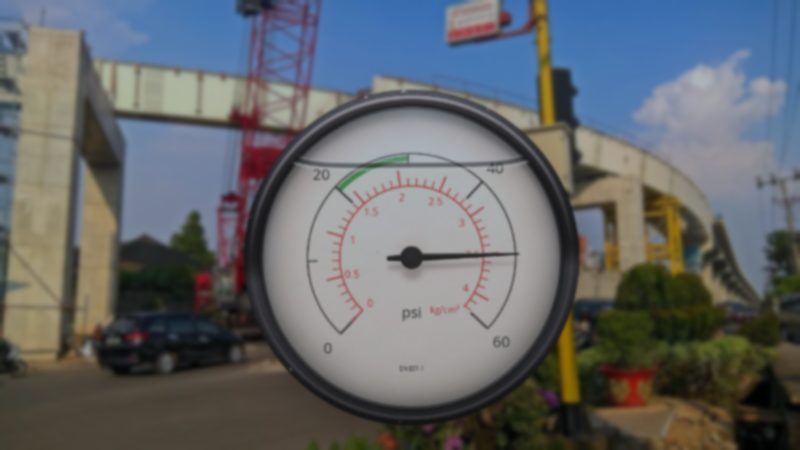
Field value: 50; psi
